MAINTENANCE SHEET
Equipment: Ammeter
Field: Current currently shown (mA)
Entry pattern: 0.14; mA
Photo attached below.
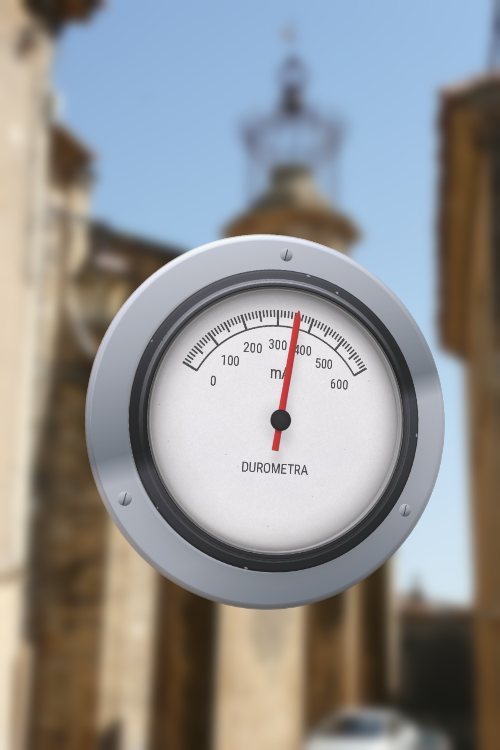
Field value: 350; mA
